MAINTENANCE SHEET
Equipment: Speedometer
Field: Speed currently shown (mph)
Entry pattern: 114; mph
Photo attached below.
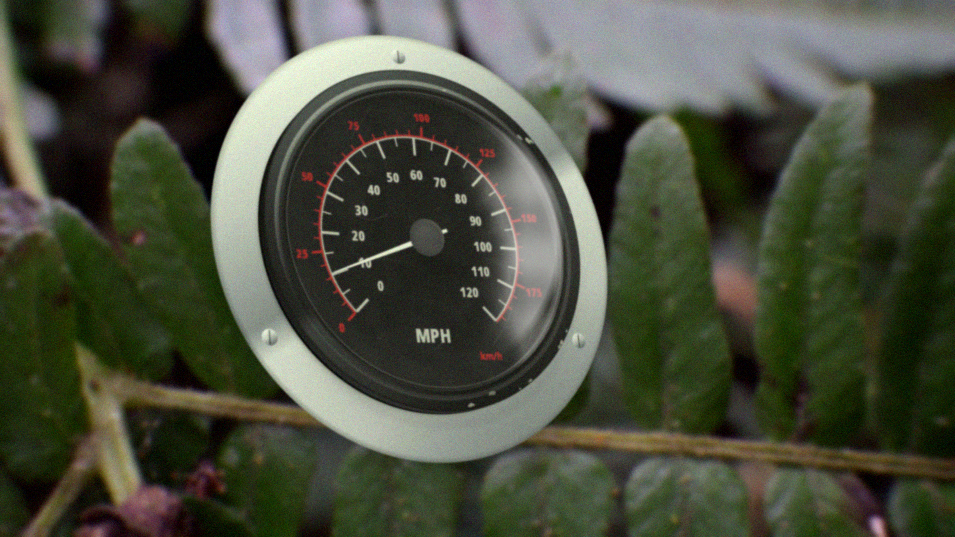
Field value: 10; mph
